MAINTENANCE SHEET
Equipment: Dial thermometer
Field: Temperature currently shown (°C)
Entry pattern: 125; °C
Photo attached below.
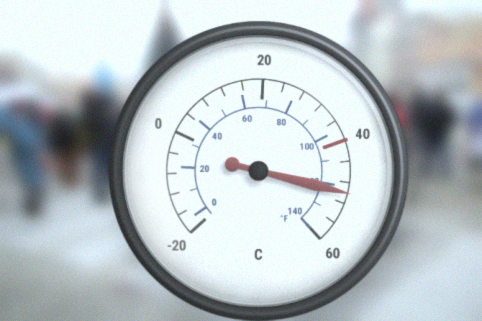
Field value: 50; °C
